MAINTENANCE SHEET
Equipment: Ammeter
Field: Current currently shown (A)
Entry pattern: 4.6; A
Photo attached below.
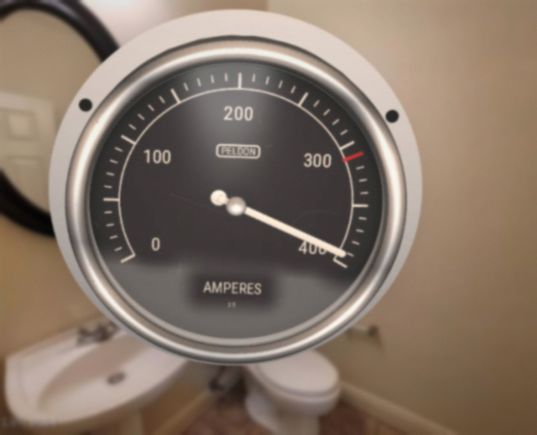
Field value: 390; A
